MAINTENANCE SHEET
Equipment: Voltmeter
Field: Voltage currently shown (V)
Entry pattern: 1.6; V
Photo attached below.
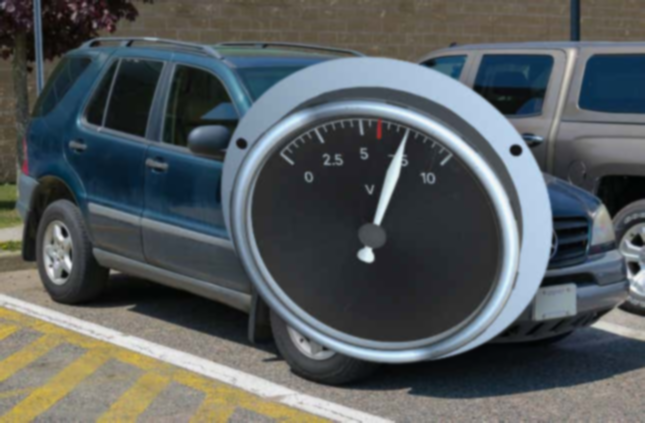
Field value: 7.5; V
